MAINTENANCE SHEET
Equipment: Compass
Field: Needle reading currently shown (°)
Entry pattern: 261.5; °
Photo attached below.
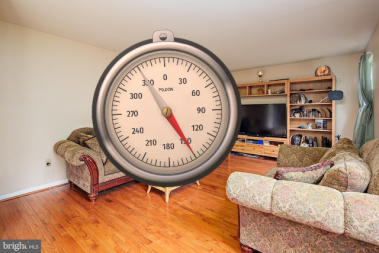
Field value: 150; °
